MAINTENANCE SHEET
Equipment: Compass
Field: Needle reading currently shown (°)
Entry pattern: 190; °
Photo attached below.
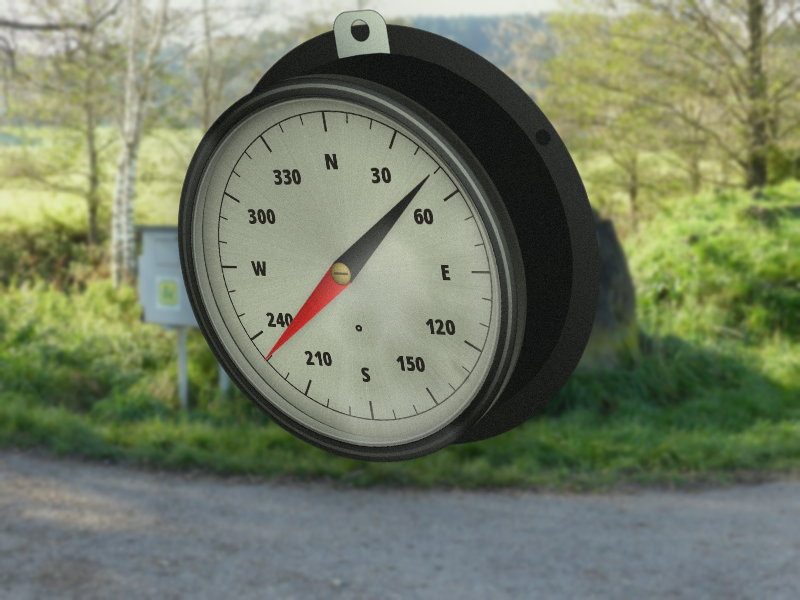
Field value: 230; °
